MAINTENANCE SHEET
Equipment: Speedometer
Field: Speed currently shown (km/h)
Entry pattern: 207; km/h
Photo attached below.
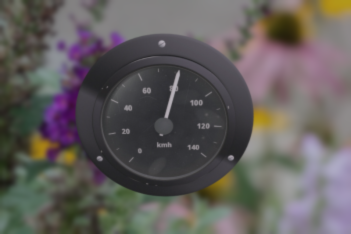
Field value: 80; km/h
